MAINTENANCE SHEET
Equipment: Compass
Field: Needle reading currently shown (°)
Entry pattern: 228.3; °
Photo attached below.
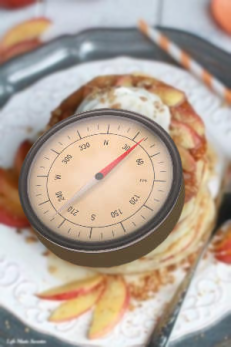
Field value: 40; °
